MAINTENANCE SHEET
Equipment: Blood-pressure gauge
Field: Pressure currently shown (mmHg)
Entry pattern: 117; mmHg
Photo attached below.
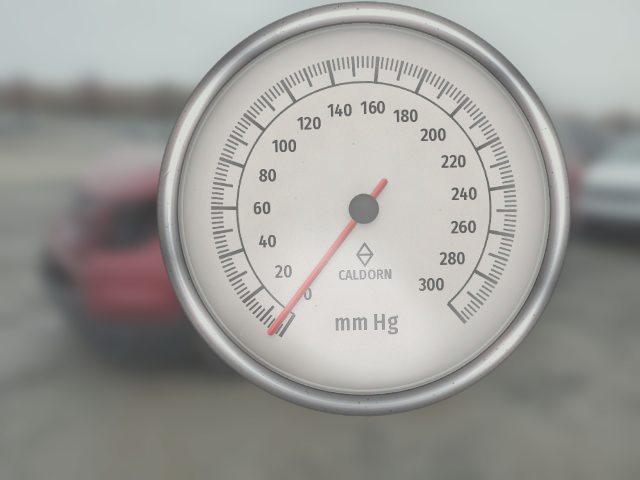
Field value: 4; mmHg
